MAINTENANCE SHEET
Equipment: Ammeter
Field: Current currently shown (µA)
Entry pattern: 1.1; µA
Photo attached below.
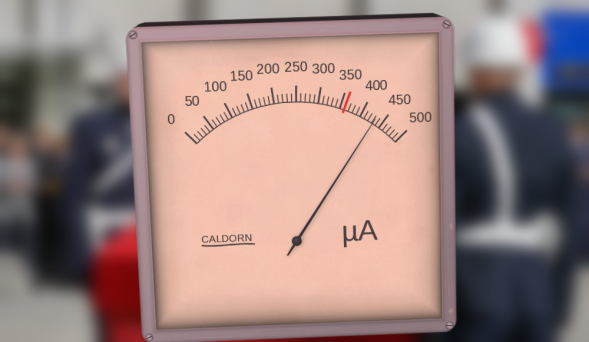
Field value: 430; µA
